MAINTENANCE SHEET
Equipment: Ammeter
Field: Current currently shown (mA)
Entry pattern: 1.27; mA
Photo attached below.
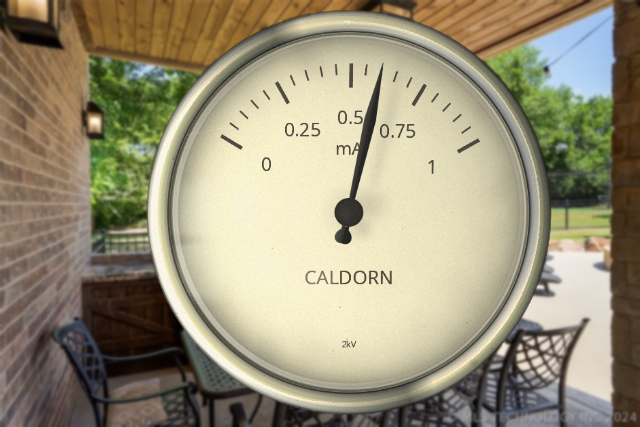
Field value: 0.6; mA
